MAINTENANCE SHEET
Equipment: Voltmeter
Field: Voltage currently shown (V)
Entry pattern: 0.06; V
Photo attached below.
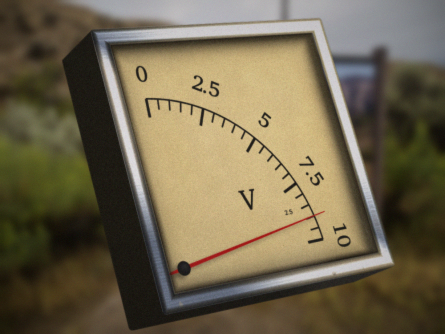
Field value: 9; V
